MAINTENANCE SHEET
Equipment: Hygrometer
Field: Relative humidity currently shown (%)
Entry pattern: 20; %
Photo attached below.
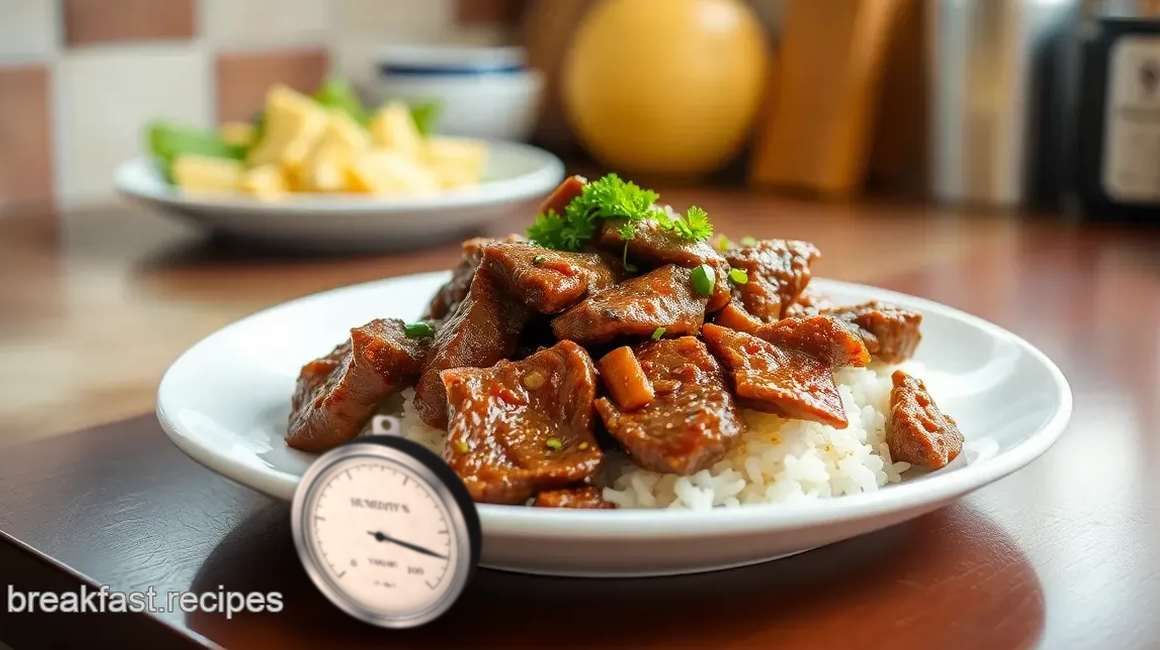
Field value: 88; %
